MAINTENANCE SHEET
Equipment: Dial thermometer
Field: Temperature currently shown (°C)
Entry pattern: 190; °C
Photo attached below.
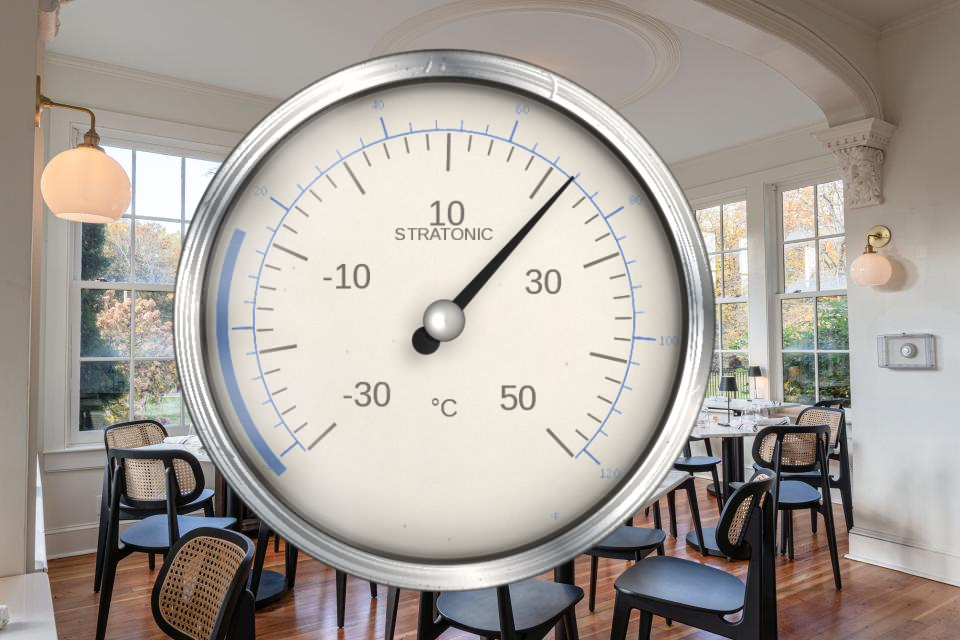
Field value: 22; °C
